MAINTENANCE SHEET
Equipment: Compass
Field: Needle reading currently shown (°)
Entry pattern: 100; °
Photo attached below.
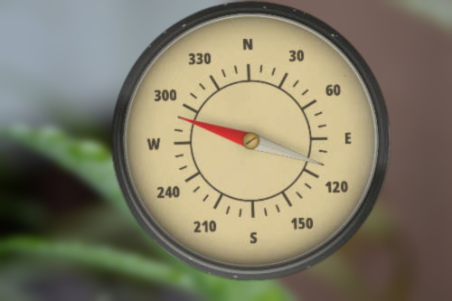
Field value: 290; °
